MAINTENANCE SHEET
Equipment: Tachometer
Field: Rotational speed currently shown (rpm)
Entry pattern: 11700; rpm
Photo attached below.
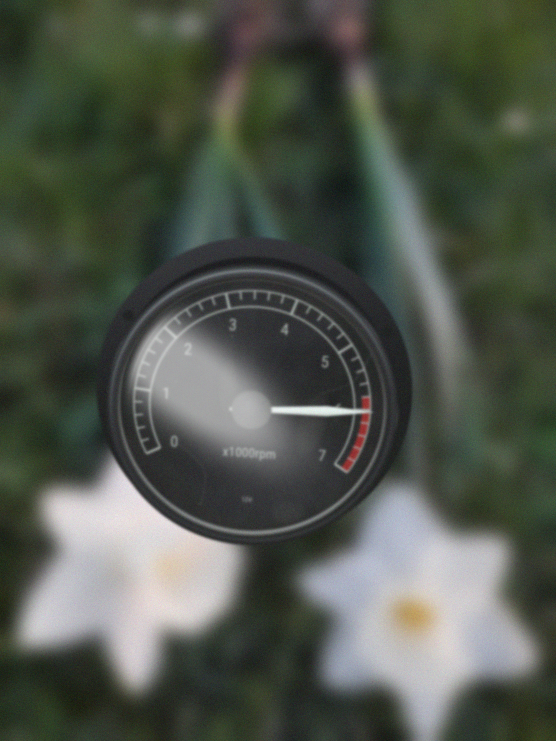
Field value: 6000; rpm
